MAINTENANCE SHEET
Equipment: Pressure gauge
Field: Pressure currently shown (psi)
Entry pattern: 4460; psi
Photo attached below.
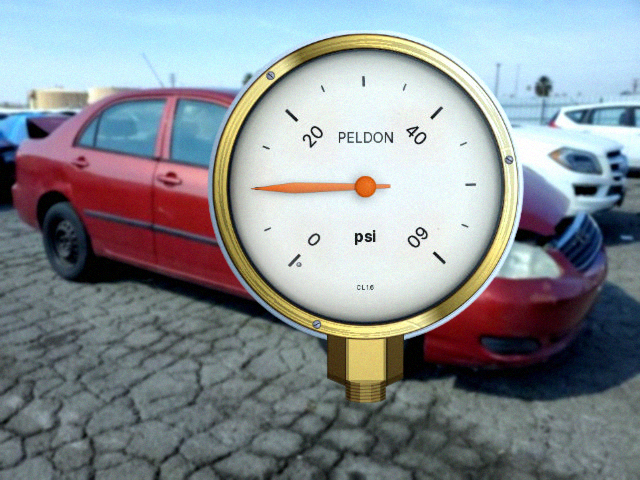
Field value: 10; psi
